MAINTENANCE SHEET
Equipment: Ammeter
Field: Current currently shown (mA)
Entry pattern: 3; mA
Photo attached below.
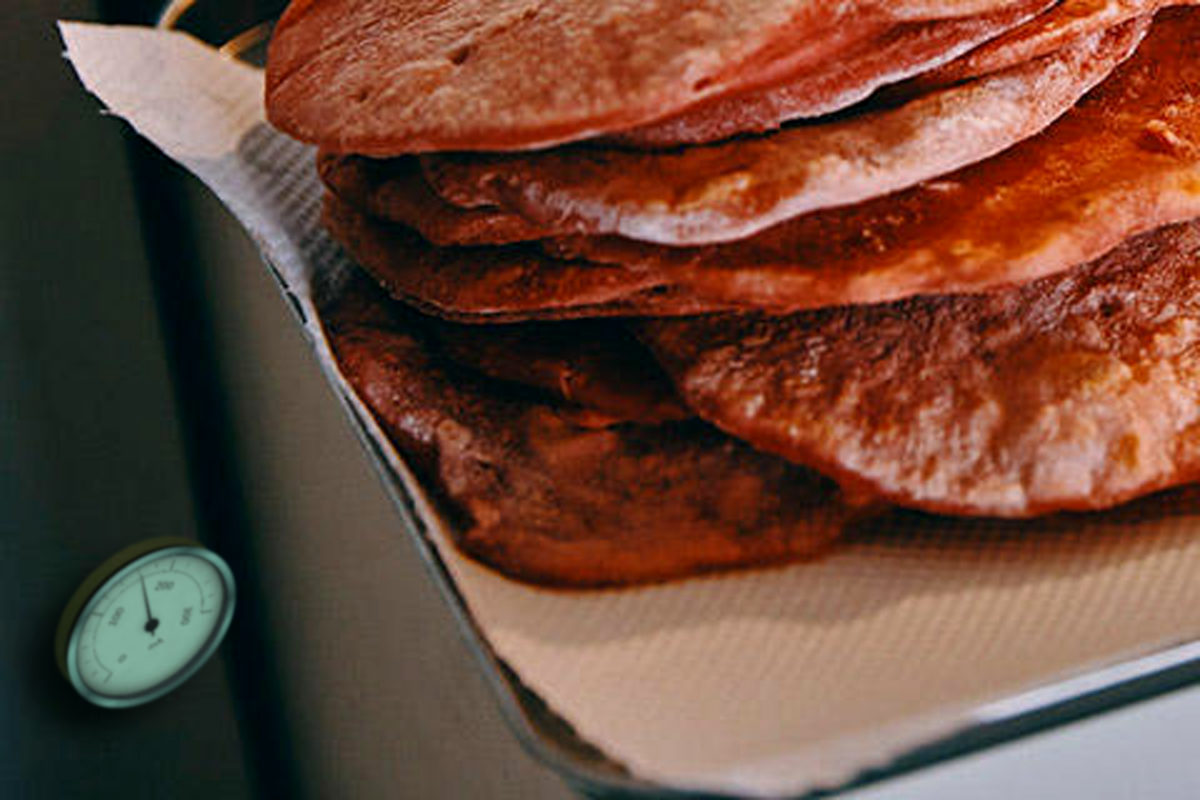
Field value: 160; mA
